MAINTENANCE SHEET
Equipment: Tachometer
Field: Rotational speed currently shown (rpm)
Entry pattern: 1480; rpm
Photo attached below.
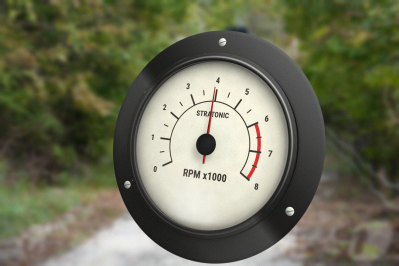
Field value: 4000; rpm
